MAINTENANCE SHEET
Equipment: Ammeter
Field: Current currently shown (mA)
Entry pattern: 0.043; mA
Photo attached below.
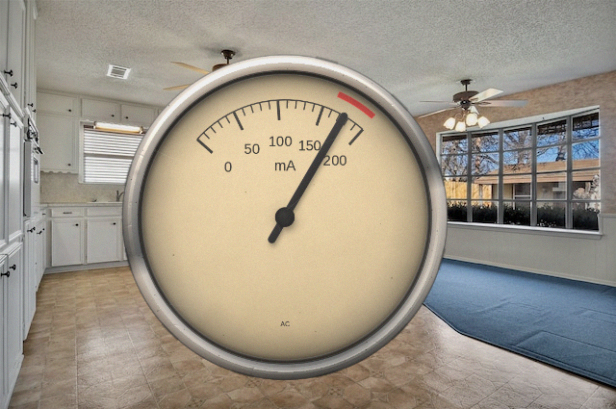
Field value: 175; mA
